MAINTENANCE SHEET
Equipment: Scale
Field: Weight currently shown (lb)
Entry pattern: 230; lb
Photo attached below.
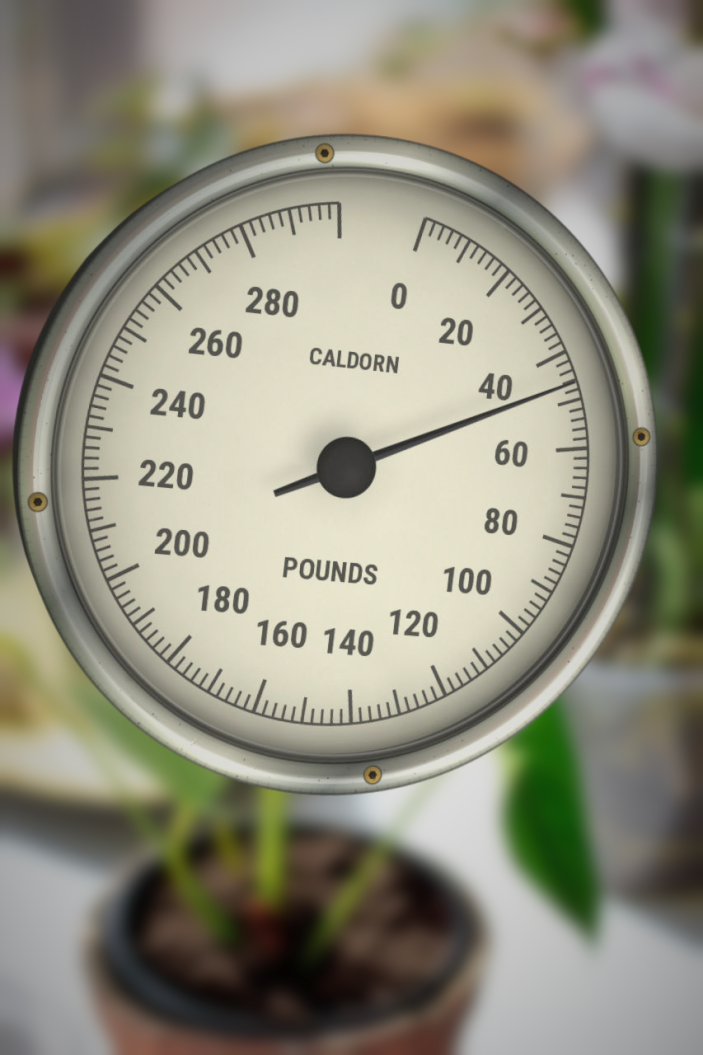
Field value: 46; lb
